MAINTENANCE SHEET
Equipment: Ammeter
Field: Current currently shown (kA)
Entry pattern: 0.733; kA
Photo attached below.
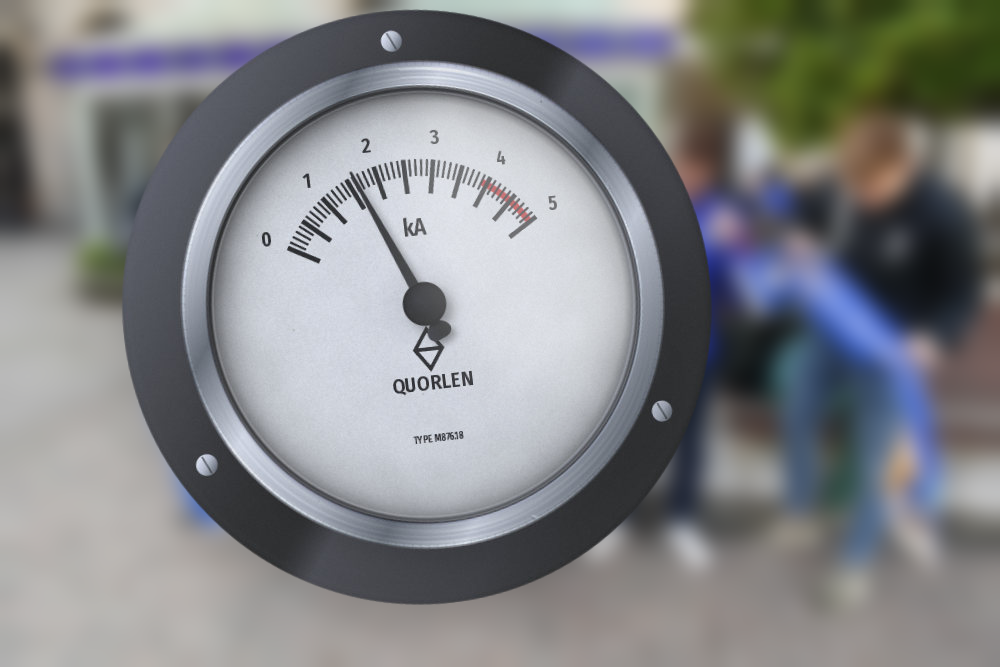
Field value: 1.6; kA
